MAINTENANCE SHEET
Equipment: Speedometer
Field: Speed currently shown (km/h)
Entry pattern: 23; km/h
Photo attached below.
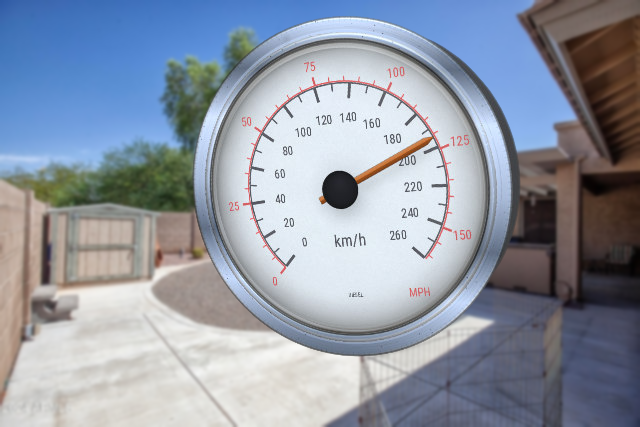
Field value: 195; km/h
